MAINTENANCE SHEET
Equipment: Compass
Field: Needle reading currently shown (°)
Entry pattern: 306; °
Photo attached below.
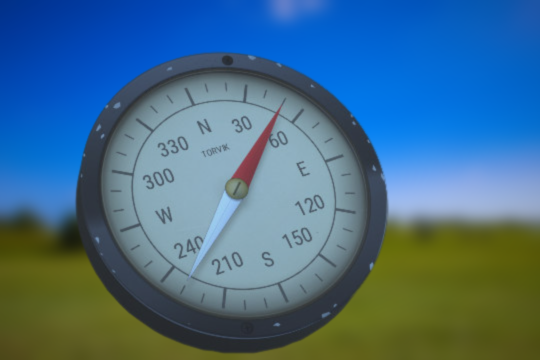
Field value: 50; °
